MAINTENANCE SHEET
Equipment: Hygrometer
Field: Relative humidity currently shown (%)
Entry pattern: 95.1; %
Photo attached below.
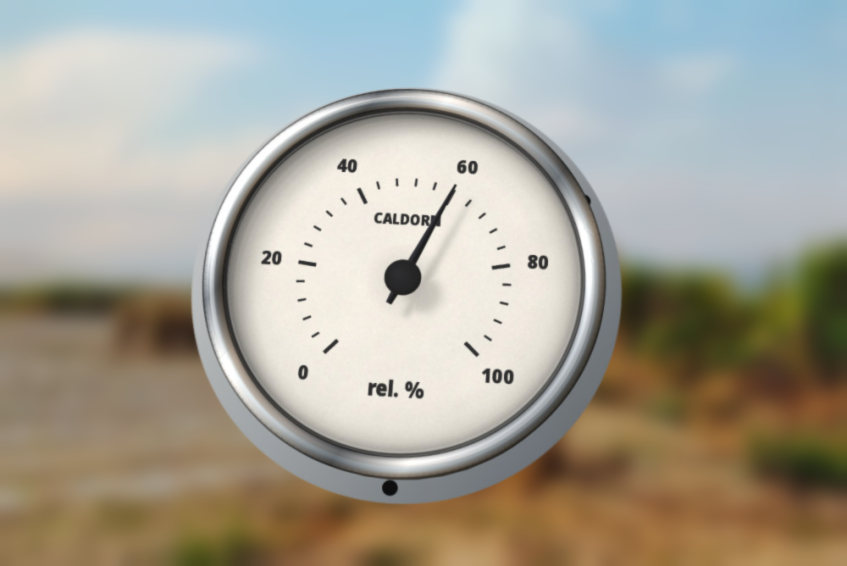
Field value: 60; %
